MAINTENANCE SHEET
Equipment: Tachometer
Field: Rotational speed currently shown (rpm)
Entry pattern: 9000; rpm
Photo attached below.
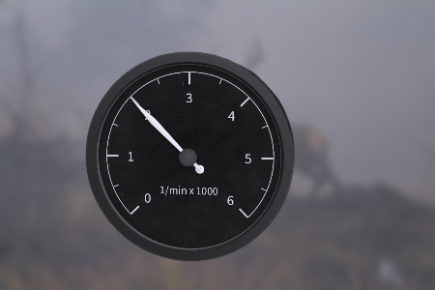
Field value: 2000; rpm
